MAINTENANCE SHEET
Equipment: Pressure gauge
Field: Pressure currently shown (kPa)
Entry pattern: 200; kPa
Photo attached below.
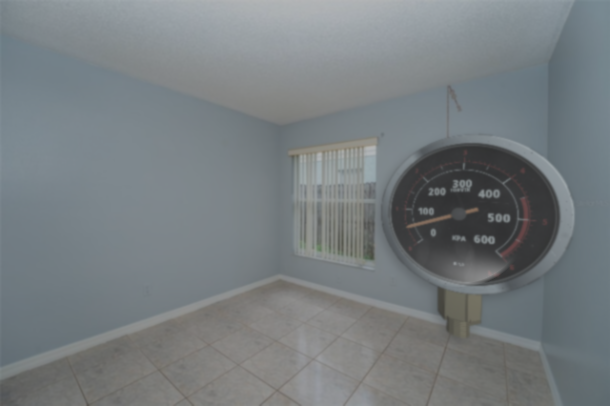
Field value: 50; kPa
